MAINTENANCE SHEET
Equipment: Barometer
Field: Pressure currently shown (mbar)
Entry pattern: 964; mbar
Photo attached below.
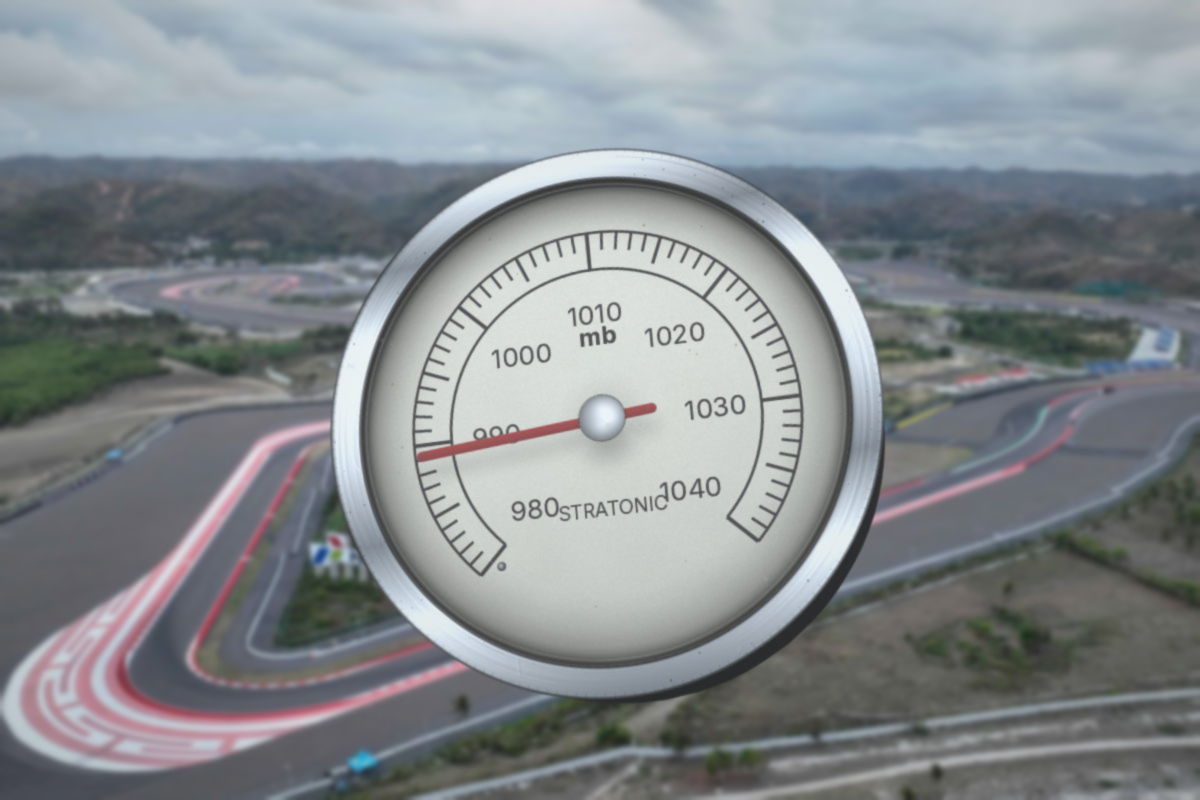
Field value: 989; mbar
